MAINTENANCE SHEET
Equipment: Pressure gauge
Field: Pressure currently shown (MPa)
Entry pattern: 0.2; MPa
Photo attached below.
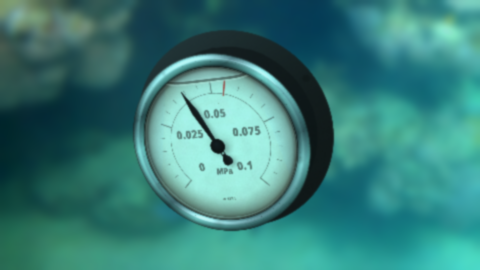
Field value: 0.04; MPa
